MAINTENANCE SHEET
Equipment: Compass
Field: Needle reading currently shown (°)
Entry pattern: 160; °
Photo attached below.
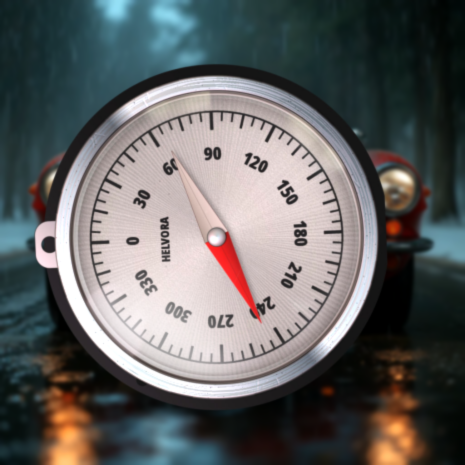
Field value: 245; °
